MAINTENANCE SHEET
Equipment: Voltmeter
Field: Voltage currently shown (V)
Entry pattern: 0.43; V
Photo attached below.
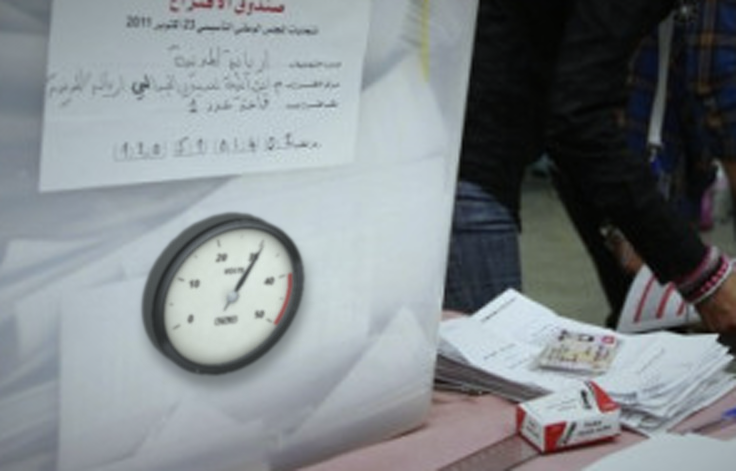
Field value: 30; V
